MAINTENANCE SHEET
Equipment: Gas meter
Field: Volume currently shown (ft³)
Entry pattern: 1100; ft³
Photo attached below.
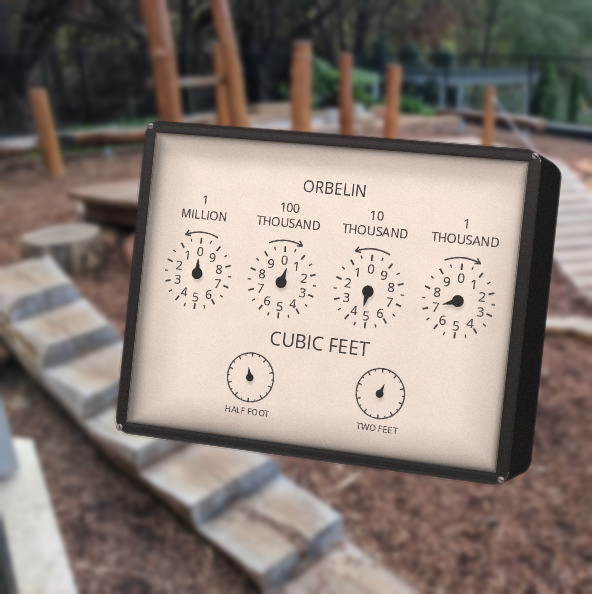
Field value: 4700; ft³
